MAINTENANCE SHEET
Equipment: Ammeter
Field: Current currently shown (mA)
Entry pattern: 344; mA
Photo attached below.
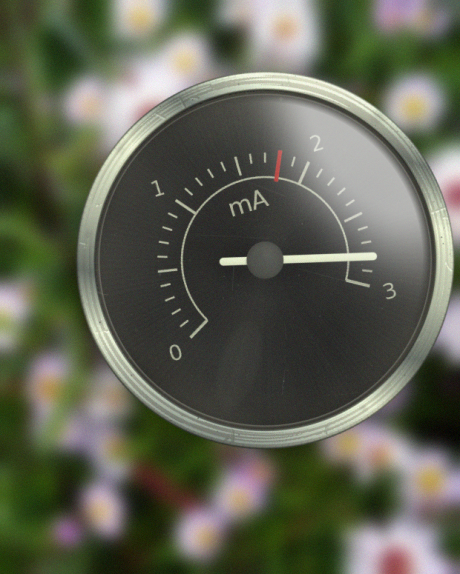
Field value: 2.8; mA
